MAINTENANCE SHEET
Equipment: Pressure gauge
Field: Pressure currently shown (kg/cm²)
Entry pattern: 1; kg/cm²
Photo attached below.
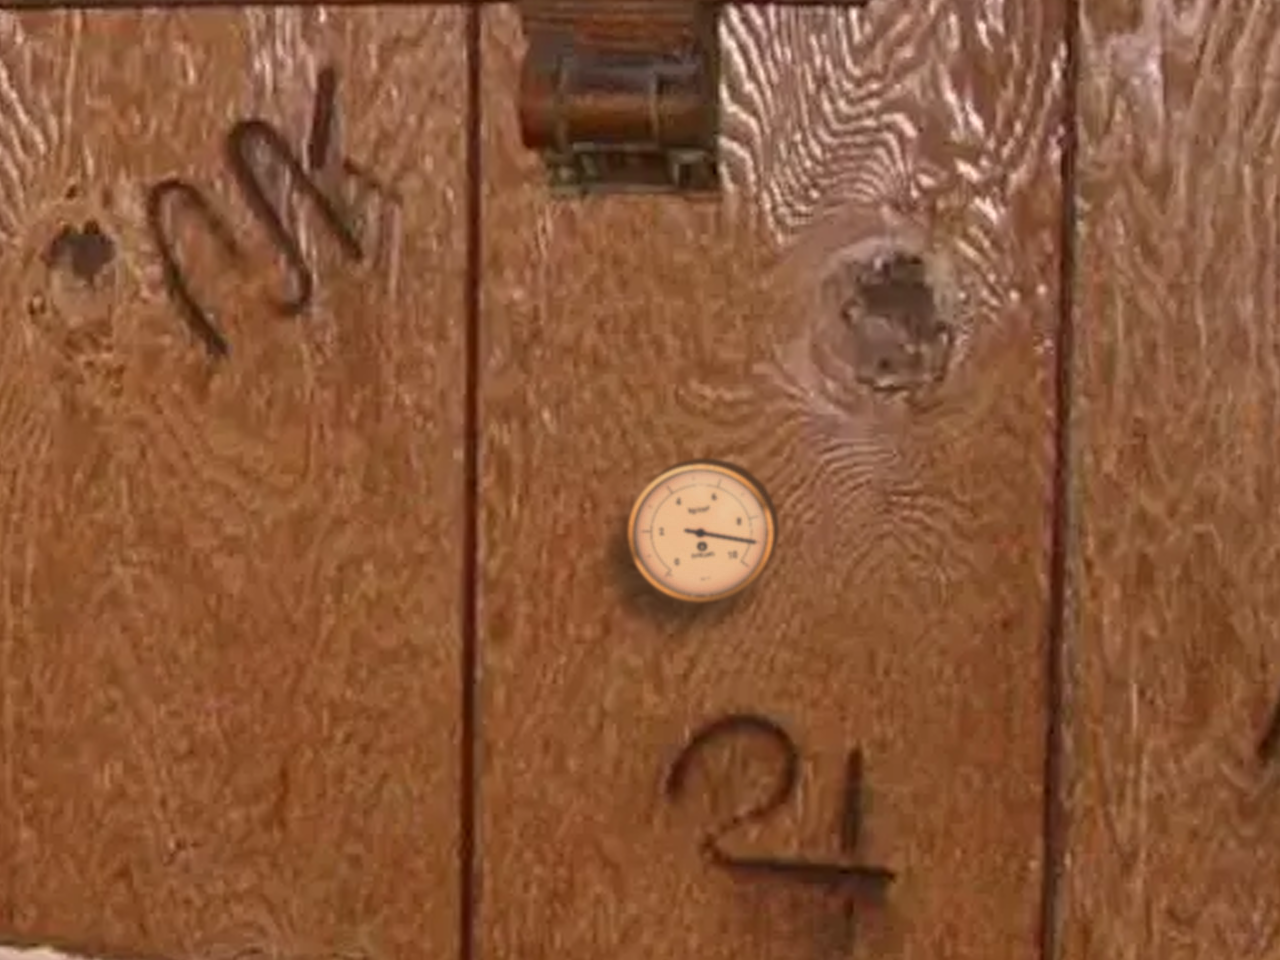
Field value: 9; kg/cm²
